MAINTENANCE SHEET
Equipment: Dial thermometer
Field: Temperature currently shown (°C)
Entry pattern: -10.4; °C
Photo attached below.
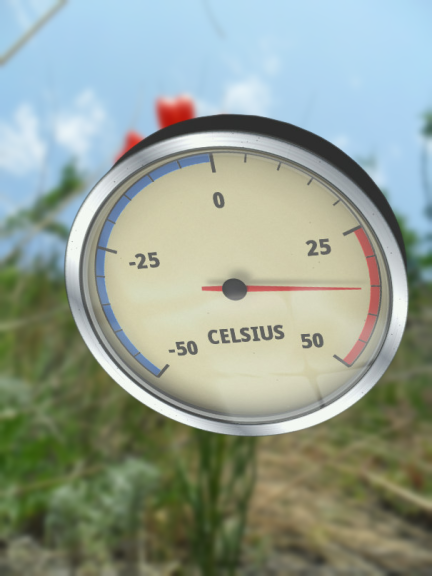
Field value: 35; °C
